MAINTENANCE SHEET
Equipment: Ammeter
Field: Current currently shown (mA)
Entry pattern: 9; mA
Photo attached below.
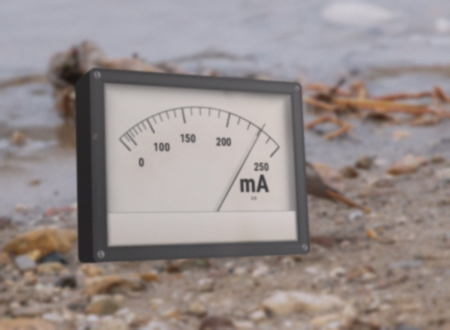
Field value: 230; mA
